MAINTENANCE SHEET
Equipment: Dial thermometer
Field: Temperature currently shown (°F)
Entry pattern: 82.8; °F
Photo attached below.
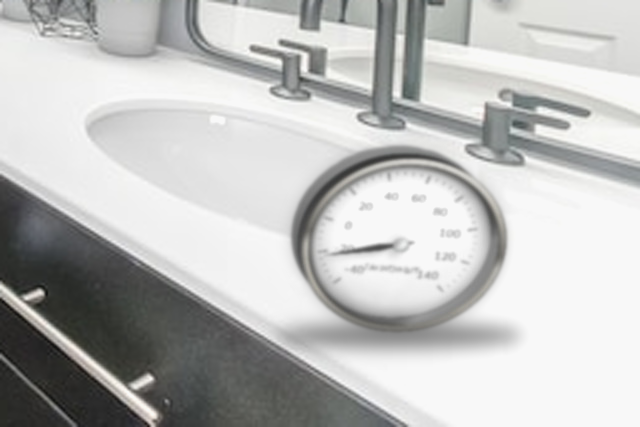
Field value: -20; °F
